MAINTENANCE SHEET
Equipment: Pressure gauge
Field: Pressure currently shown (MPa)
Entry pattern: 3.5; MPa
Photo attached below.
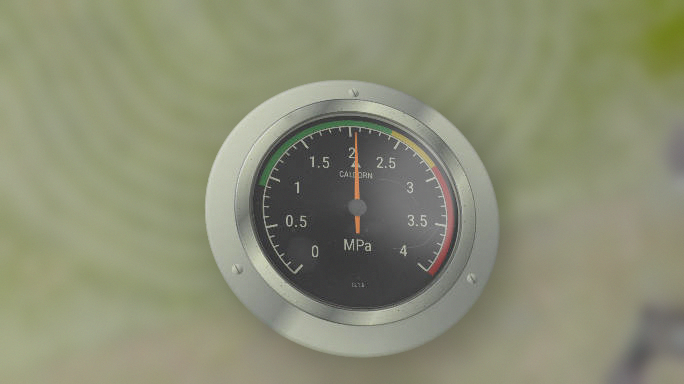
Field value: 2.05; MPa
